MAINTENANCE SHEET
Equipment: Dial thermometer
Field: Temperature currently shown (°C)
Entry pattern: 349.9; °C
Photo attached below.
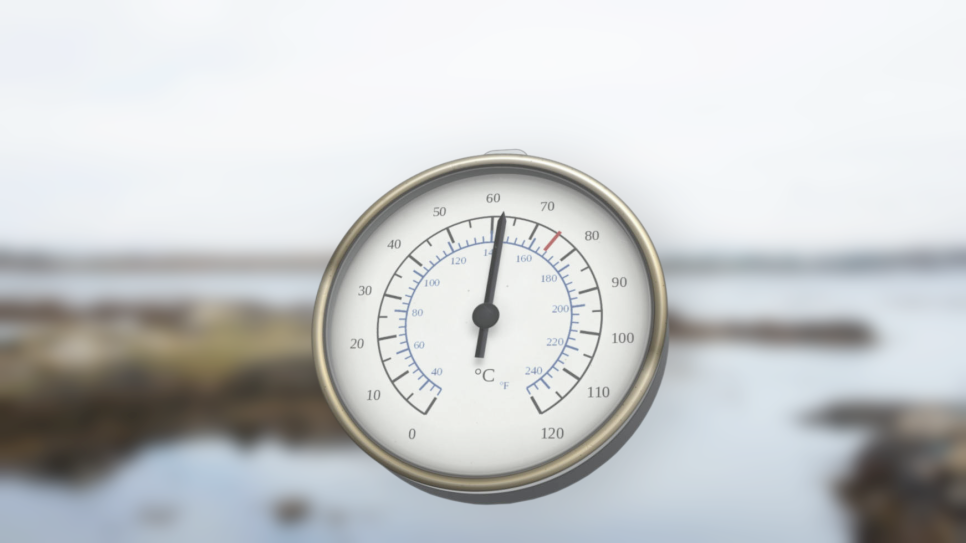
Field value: 62.5; °C
